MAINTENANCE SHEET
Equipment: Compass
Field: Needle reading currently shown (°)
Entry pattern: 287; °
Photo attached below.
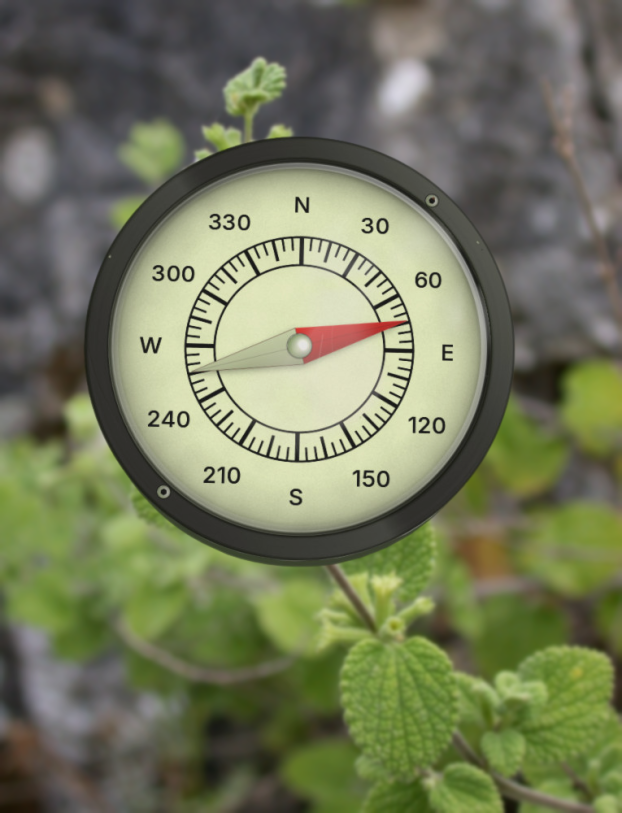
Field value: 75; °
